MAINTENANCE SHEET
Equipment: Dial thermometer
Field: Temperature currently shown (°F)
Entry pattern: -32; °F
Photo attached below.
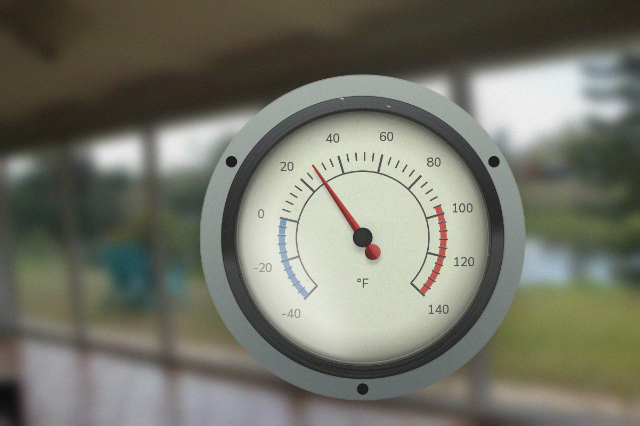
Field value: 28; °F
